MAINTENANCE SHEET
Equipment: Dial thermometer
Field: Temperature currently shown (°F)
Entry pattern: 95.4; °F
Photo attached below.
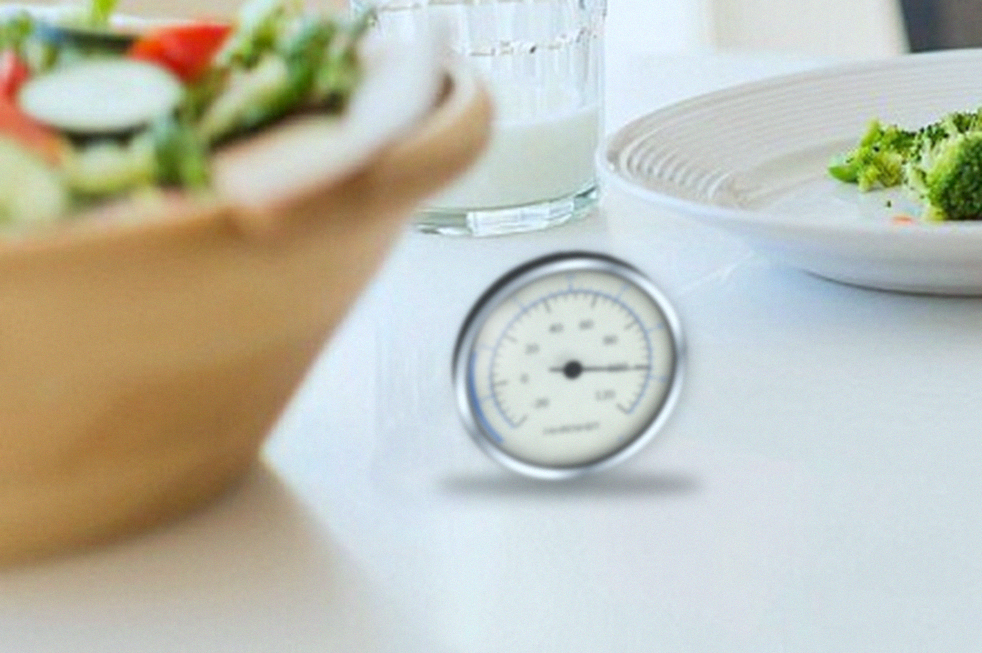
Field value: 100; °F
